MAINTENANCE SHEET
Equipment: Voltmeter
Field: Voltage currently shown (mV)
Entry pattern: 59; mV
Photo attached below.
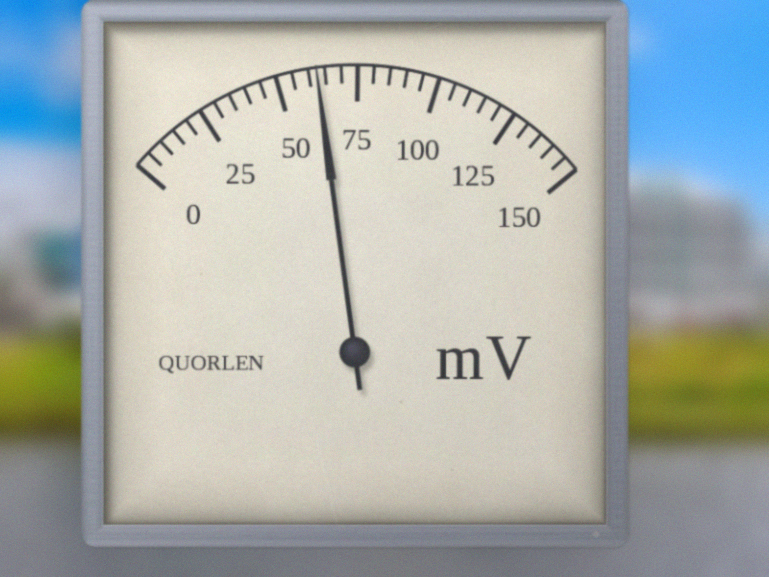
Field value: 62.5; mV
